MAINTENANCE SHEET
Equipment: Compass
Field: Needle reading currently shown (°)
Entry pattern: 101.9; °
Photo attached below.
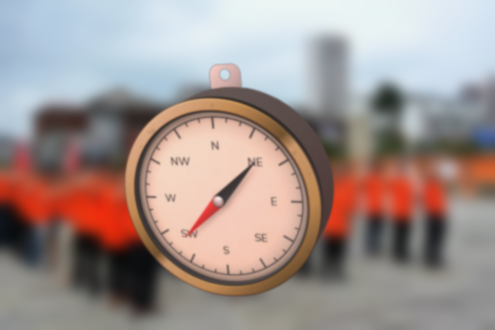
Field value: 225; °
